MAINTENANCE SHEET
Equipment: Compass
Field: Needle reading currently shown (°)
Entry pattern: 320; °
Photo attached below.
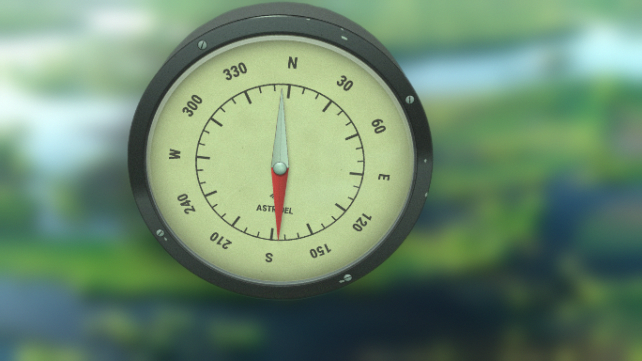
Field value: 175; °
